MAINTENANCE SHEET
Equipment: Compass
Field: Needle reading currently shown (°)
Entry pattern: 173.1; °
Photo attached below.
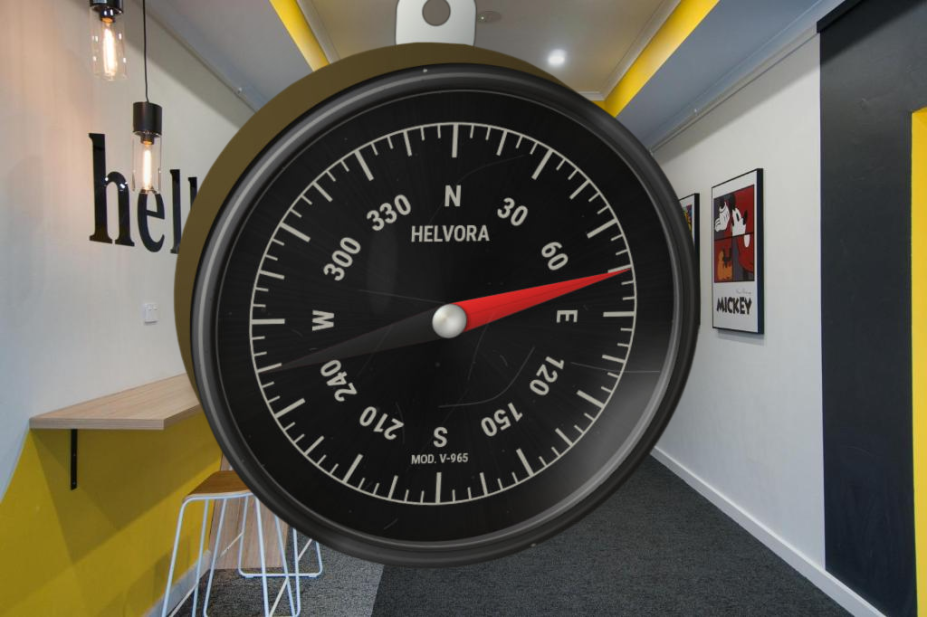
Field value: 75; °
